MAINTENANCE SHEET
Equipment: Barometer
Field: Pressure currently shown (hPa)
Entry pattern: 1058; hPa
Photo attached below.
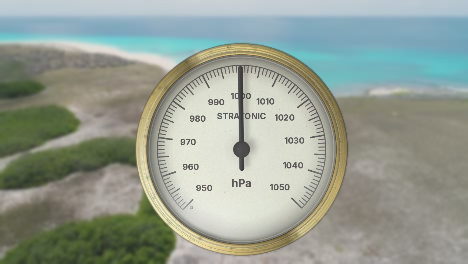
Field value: 1000; hPa
